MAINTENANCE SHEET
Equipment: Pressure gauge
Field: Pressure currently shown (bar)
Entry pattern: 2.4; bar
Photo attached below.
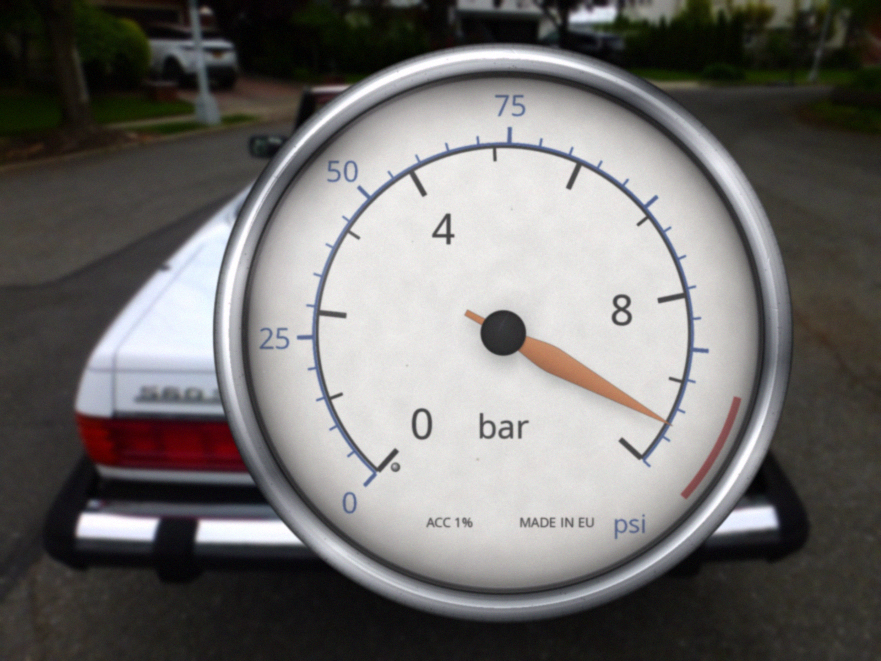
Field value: 9.5; bar
